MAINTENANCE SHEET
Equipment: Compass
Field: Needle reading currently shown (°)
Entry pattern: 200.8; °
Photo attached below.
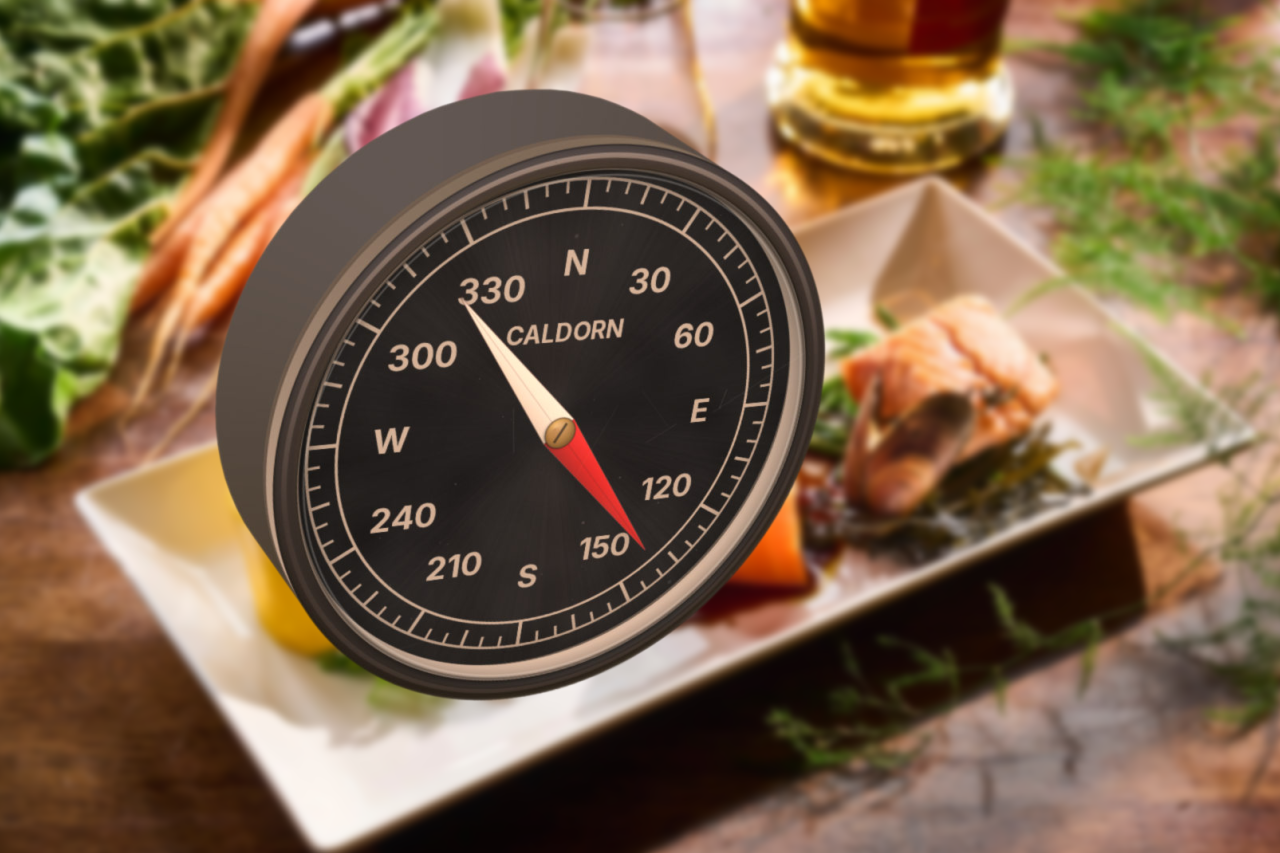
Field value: 140; °
